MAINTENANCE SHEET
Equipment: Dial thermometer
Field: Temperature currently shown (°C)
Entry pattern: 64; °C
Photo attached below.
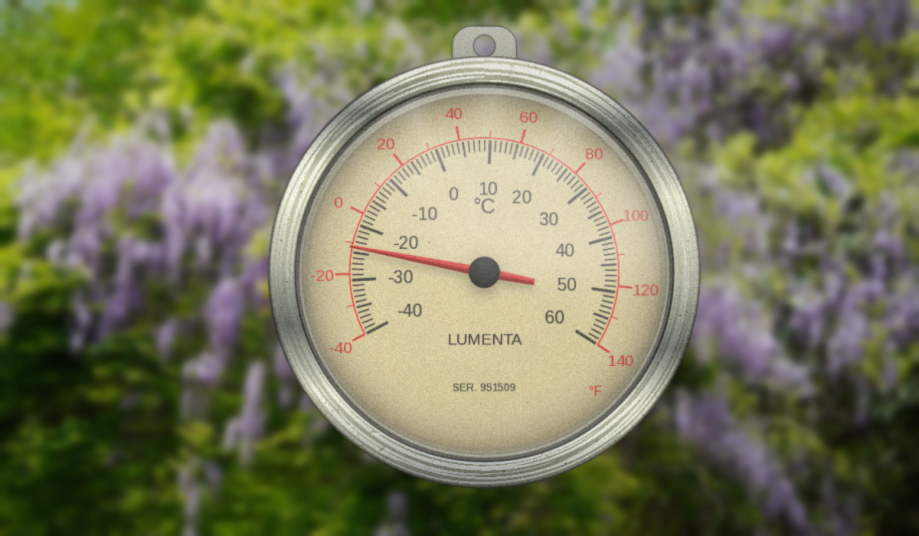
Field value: -24; °C
